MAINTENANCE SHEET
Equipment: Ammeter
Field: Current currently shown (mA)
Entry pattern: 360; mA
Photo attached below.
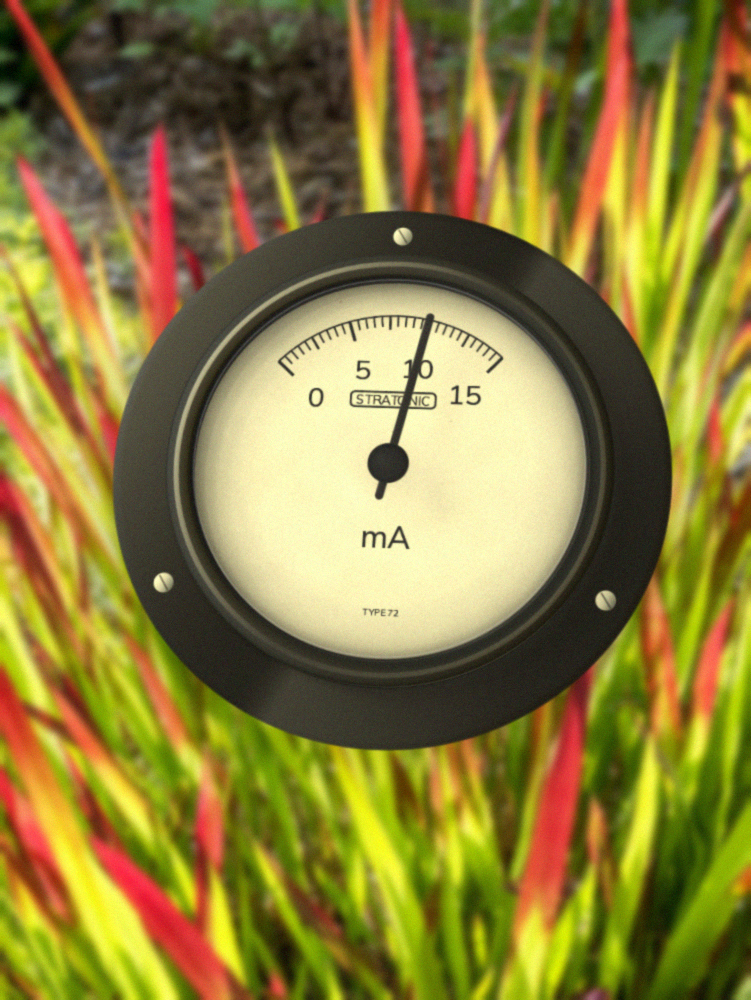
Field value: 10; mA
